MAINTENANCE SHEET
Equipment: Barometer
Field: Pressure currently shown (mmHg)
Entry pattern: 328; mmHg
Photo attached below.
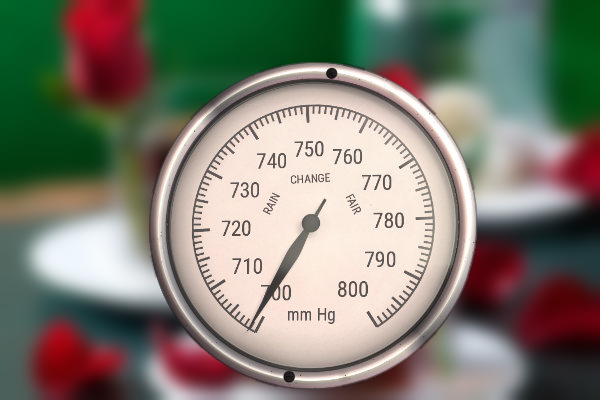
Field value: 701; mmHg
